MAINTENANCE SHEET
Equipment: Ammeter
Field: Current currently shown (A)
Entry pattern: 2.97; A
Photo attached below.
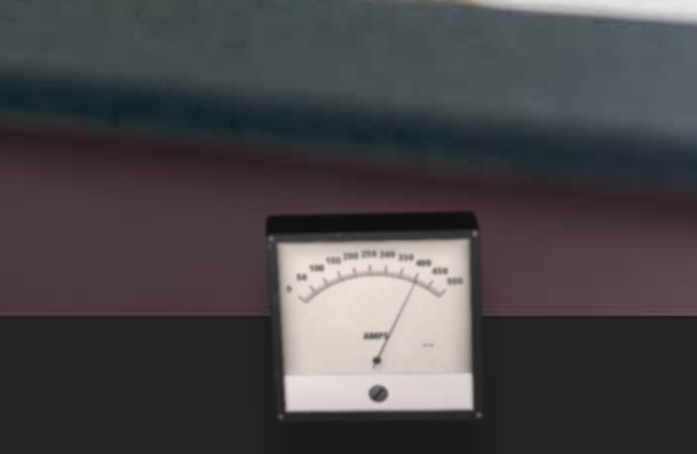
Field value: 400; A
